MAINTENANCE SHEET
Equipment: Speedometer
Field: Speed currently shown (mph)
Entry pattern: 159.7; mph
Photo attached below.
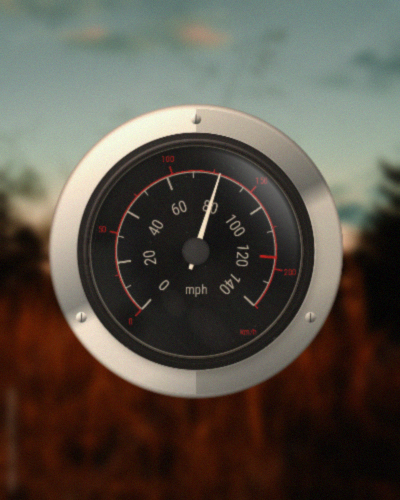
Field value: 80; mph
